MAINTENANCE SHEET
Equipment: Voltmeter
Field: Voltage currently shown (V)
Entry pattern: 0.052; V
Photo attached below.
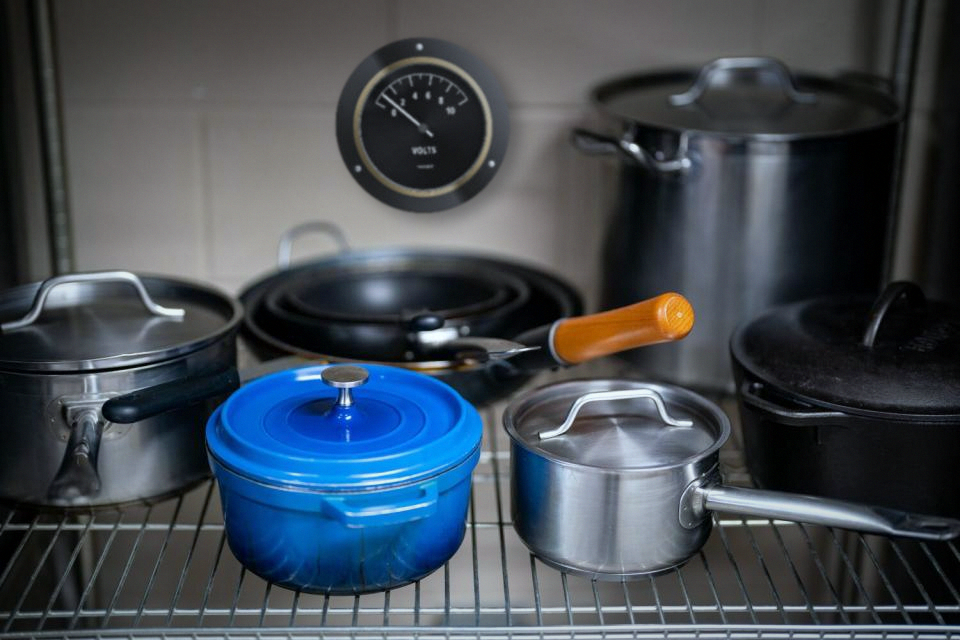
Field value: 1; V
